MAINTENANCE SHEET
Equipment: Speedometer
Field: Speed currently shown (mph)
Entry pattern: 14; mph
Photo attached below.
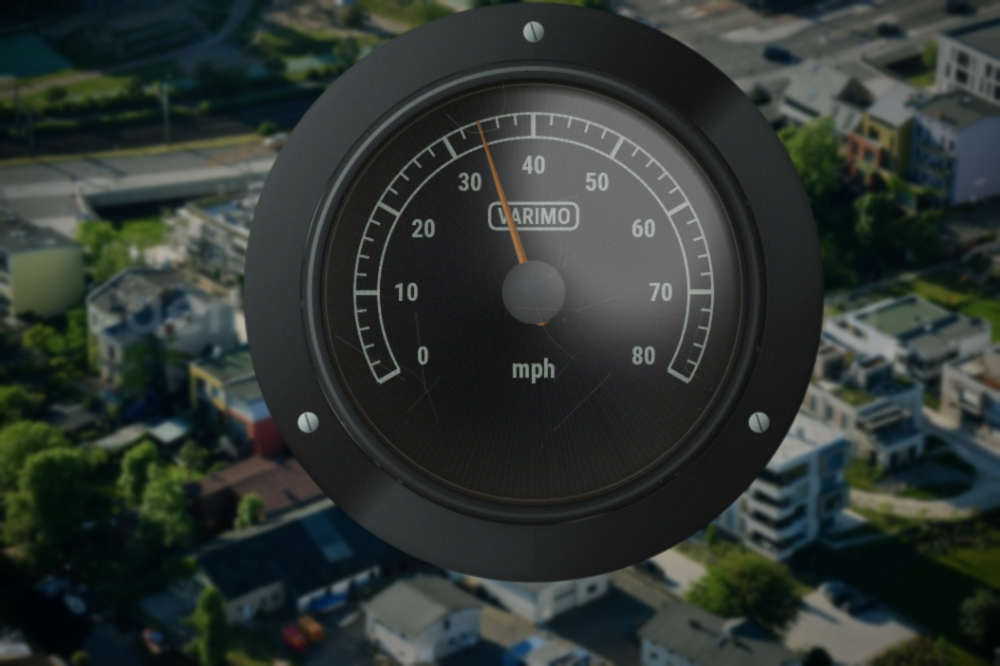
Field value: 34; mph
